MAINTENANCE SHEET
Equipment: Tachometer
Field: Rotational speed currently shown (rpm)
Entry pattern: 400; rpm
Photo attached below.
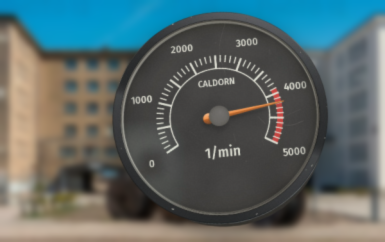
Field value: 4200; rpm
